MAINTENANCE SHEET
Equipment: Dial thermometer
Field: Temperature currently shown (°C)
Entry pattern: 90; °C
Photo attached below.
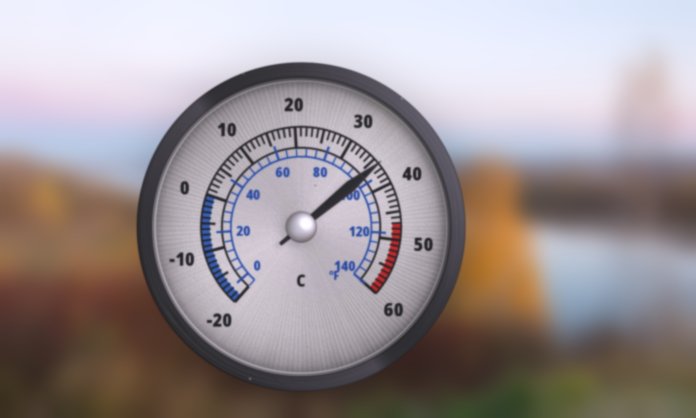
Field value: 36; °C
